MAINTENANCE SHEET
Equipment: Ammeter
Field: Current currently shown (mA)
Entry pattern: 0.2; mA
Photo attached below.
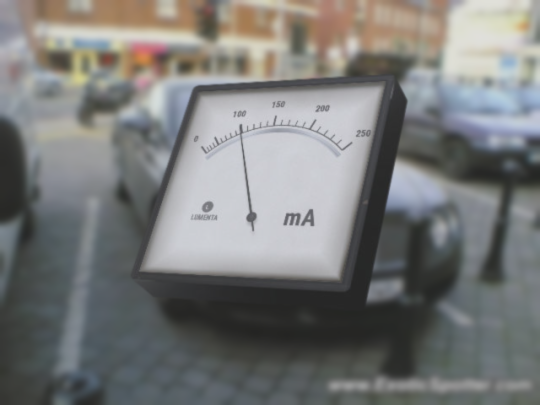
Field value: 100; mA
